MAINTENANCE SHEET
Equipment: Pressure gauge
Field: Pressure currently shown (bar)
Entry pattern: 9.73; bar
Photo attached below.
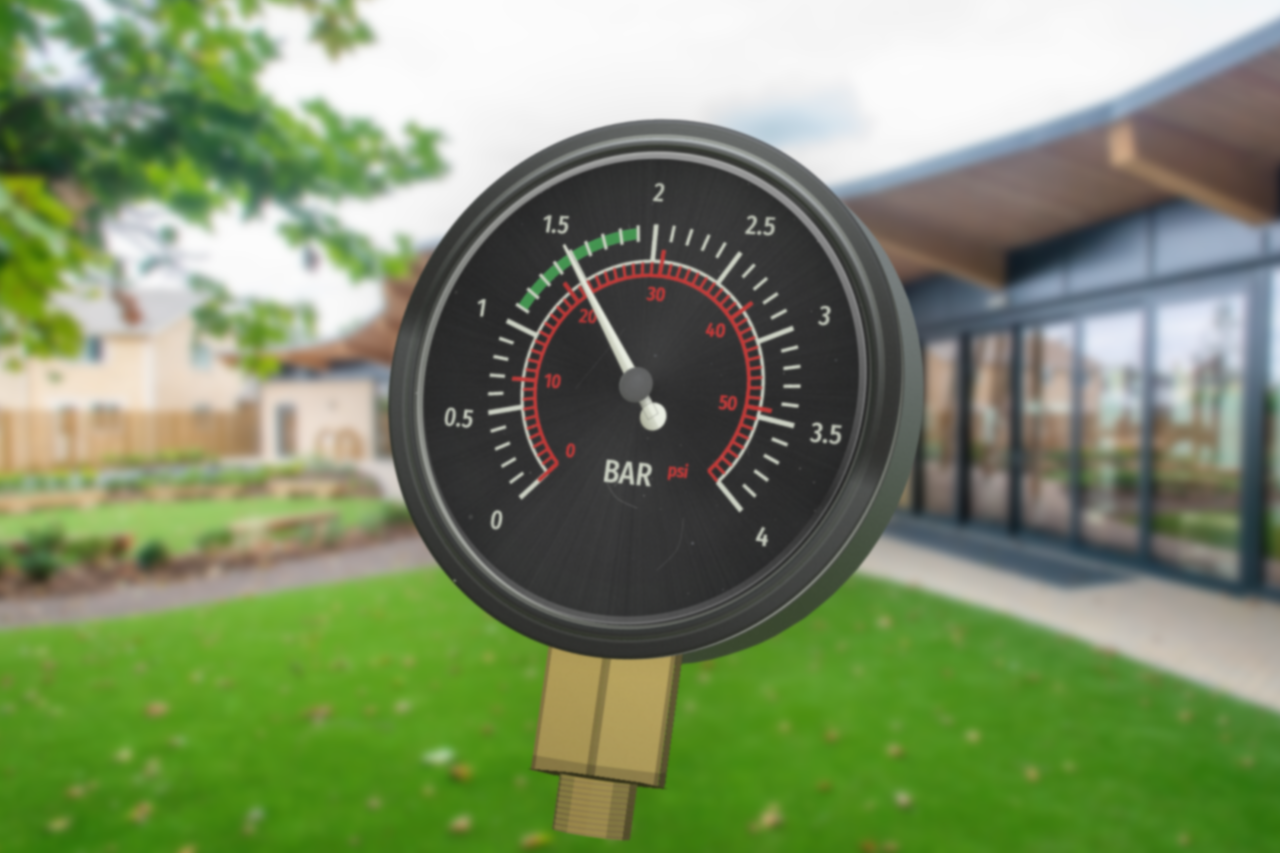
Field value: 1.5; bar
